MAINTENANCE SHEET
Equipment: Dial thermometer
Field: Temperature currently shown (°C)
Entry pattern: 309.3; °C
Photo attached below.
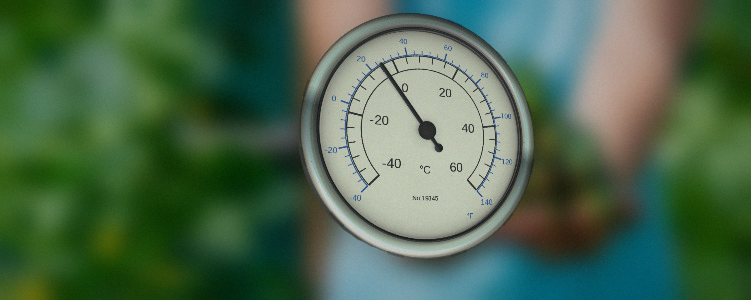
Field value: -4; °C
